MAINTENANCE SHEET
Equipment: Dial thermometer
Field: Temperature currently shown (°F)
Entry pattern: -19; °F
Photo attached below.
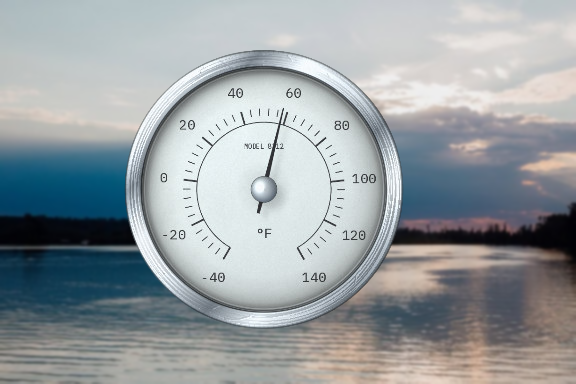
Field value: 58; °F
